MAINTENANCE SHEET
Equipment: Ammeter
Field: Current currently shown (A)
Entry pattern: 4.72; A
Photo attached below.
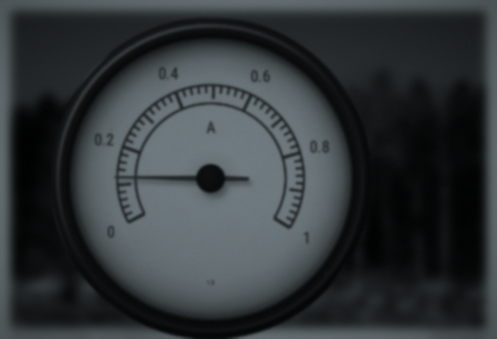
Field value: 0.12; A
